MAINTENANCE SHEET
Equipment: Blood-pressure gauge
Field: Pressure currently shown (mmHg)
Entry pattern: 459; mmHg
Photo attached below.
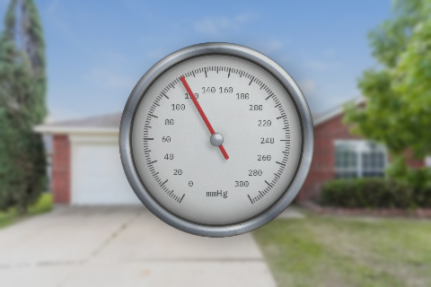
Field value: 120; mmHg
